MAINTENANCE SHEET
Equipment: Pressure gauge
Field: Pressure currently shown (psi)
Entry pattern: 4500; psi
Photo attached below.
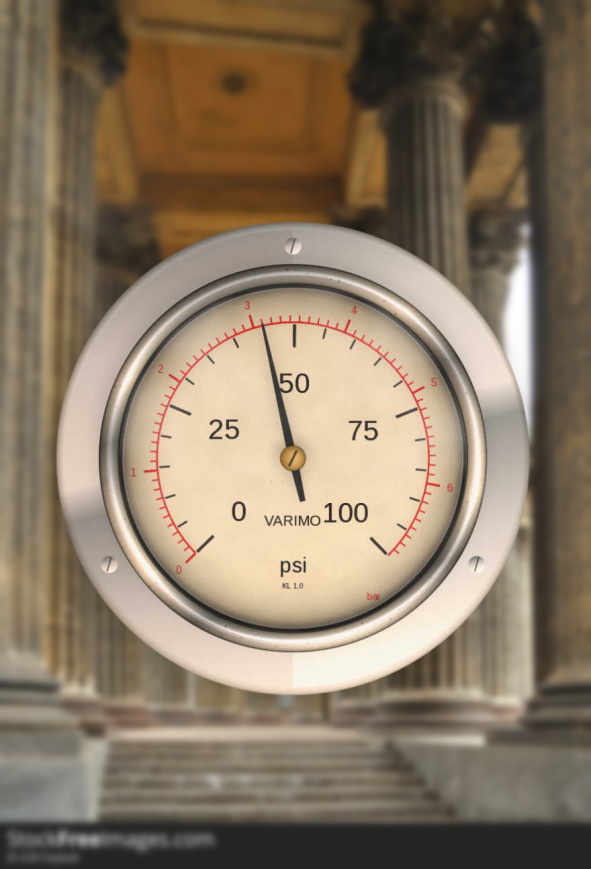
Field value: 45; psi
